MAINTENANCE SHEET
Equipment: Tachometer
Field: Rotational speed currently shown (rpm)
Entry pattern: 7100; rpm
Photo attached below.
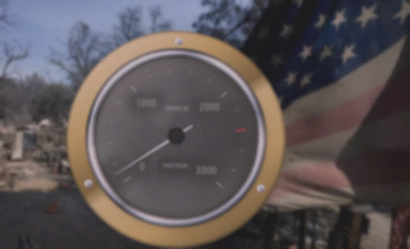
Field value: 100; rpm
